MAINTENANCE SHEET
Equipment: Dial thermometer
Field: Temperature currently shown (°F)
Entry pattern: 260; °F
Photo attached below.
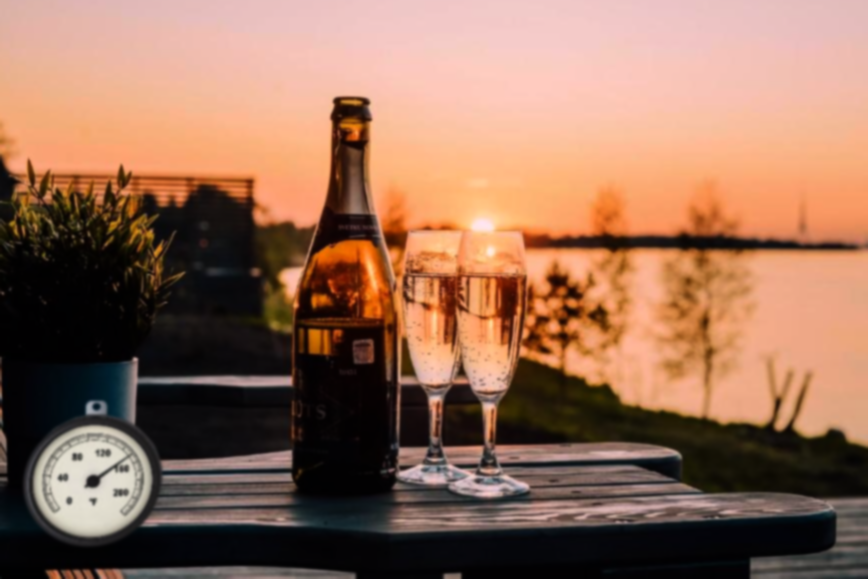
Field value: 150; °F
